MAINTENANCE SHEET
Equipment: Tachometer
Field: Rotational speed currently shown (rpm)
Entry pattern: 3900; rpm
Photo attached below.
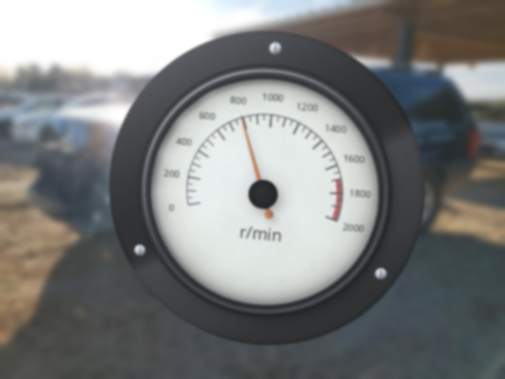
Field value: 800; rpm
